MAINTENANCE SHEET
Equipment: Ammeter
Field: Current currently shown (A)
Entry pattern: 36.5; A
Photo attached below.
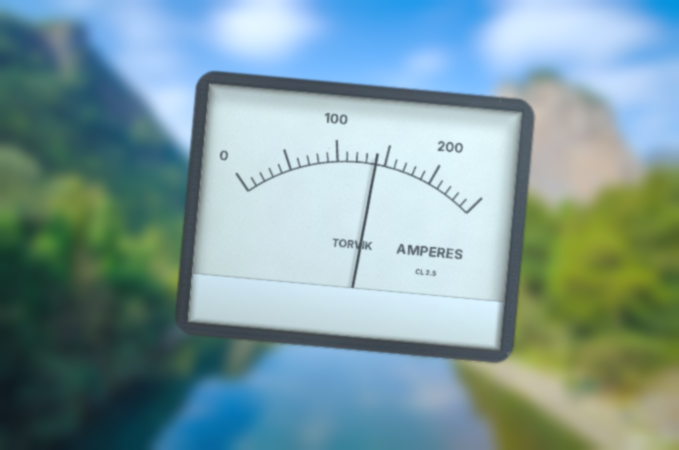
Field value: 140; A
